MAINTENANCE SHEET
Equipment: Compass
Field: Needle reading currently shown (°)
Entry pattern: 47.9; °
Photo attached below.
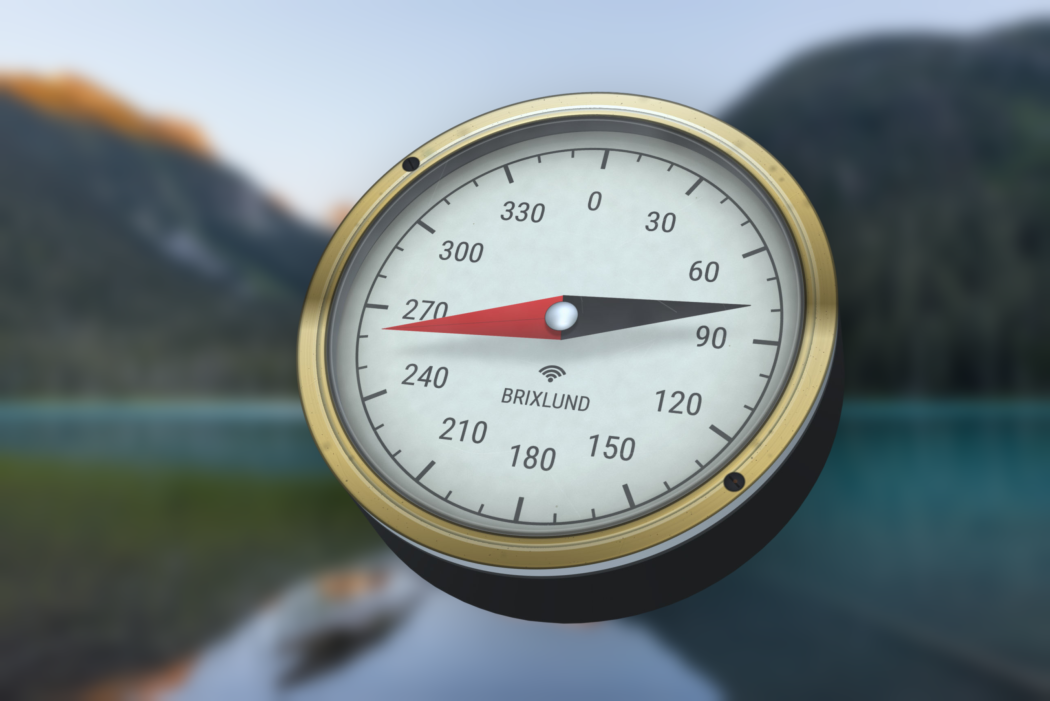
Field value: 260; °
